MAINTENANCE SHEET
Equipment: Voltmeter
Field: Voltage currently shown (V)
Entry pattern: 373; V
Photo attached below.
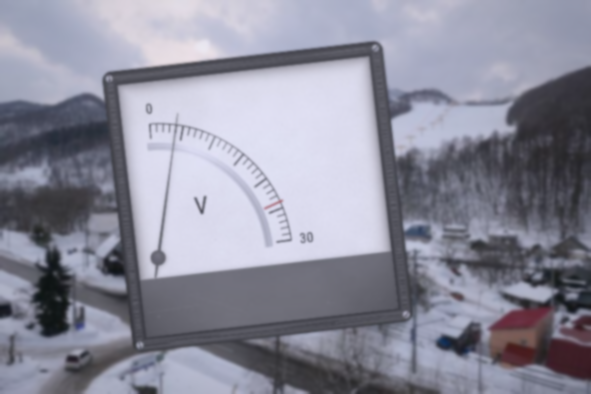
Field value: 4; V
